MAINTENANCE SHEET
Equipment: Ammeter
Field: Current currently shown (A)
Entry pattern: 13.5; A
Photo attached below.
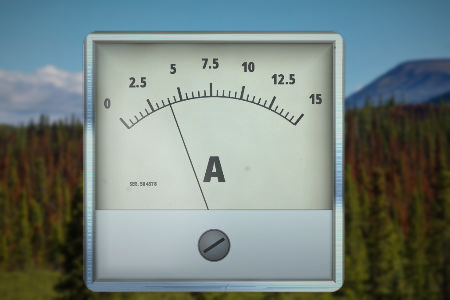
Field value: 4; A
